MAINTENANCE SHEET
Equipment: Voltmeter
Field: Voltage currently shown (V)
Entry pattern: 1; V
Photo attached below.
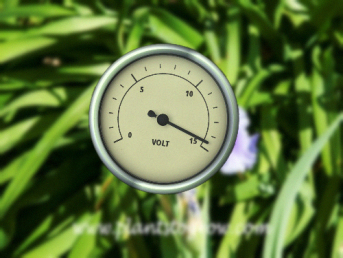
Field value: 14.5; V
